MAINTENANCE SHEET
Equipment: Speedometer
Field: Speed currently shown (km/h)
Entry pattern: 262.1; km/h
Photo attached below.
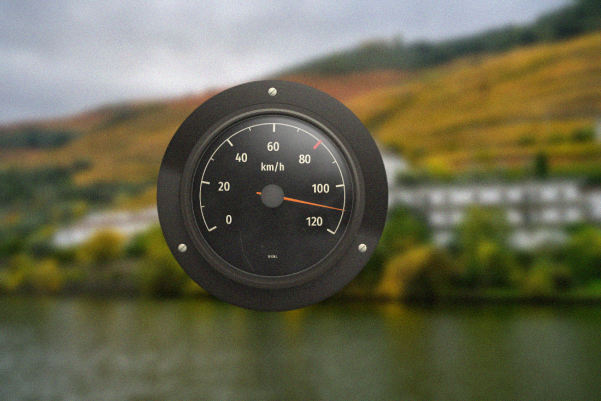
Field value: 110; km/h
